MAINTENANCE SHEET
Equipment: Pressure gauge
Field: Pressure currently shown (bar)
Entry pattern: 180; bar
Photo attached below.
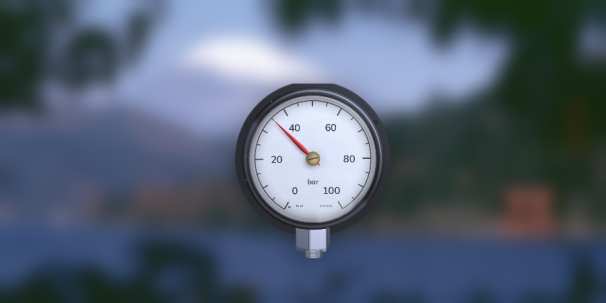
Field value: 35; bar
